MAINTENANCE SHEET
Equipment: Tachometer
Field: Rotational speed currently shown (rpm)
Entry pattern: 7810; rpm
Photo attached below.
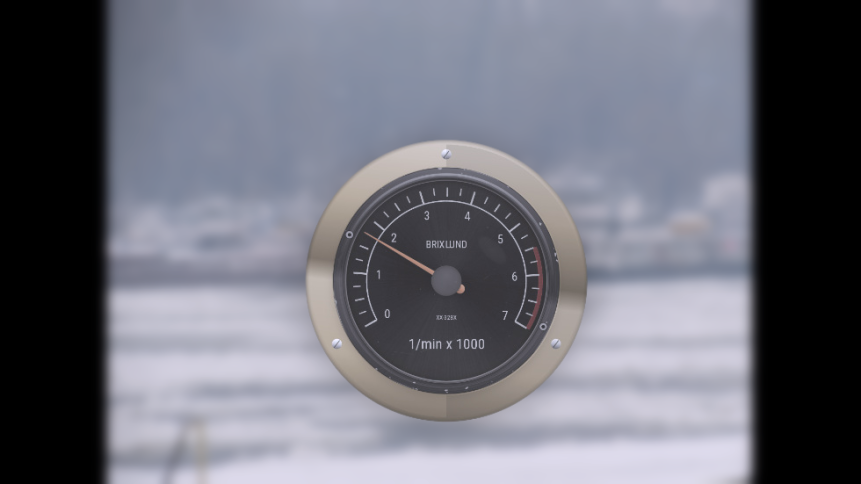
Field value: 1750; rpm
